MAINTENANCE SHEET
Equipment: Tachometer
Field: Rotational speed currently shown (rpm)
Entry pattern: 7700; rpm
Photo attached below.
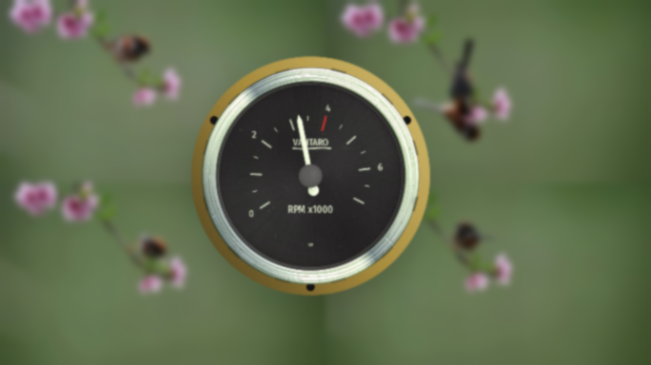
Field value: 3250; rpm
